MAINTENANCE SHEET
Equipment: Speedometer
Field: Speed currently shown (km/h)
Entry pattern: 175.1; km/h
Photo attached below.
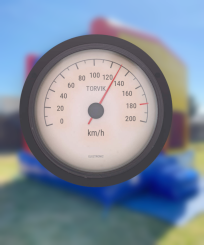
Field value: 130; km/h
